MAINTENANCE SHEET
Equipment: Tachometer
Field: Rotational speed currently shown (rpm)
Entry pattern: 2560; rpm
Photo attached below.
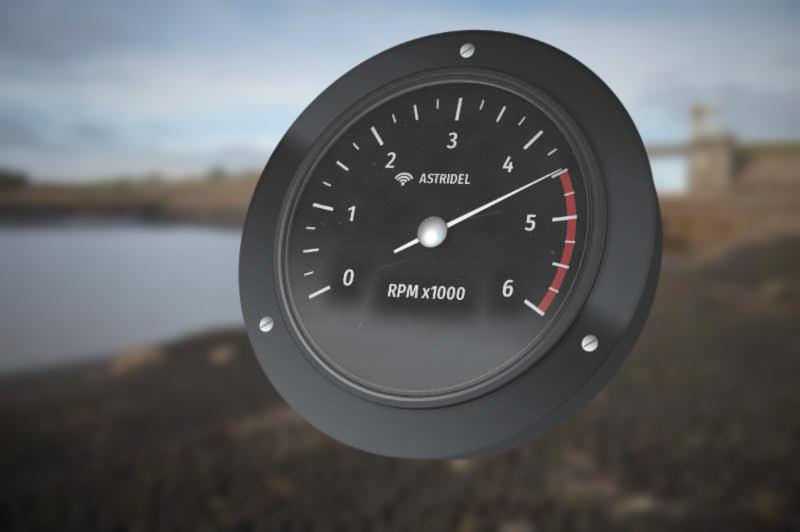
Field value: 4500; rpm
